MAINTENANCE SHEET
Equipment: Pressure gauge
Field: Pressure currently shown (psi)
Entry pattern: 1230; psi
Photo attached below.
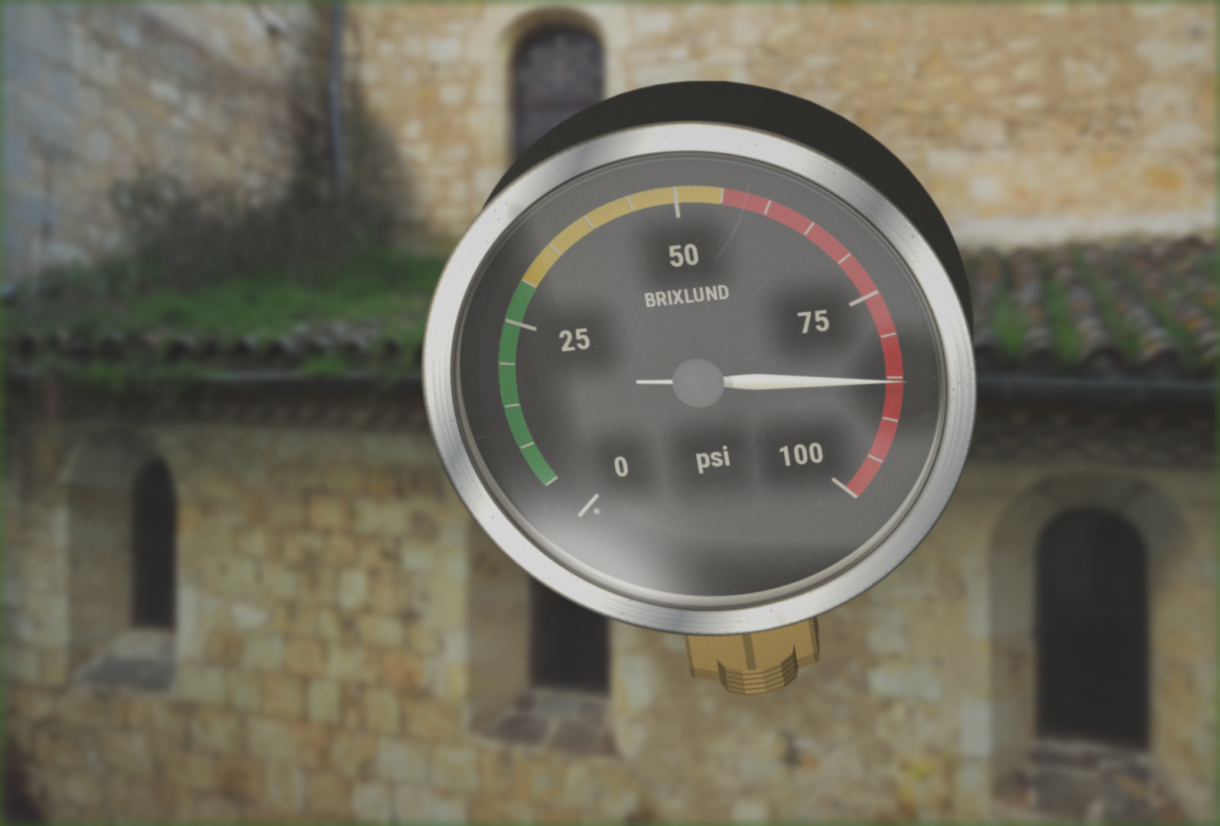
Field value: 85; psi
